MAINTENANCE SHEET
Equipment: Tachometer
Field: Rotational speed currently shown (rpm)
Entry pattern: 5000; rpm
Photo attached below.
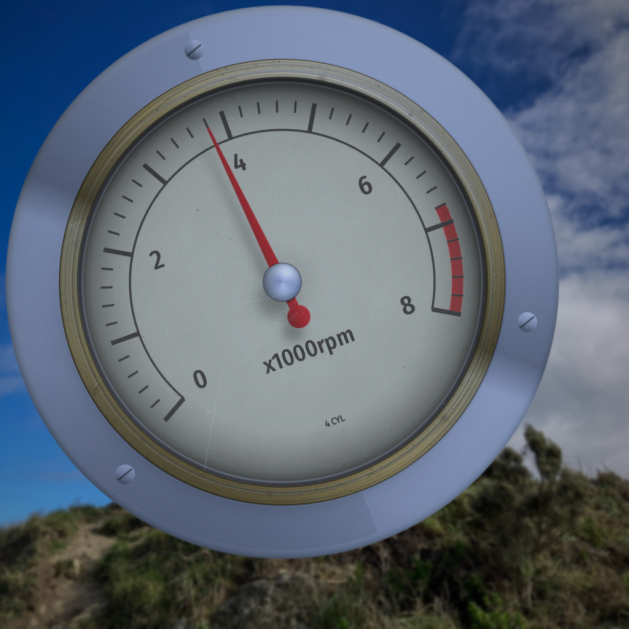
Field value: 3800; rpm
